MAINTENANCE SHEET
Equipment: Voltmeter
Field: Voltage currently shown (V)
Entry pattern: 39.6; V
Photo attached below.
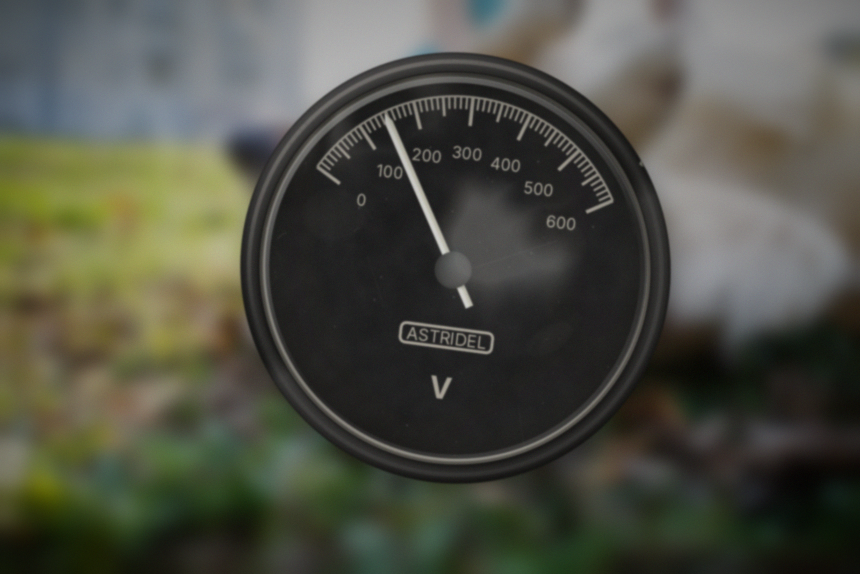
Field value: 150; V
